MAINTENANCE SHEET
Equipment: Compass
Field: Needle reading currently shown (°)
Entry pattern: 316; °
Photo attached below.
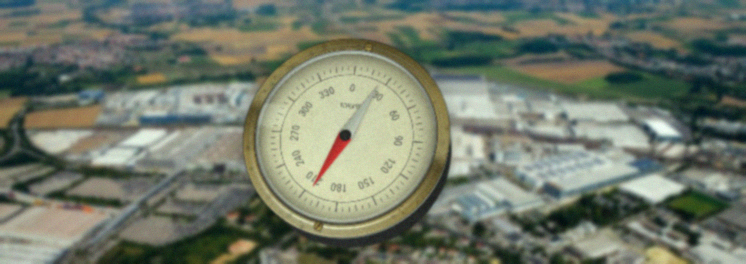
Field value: 205; °
